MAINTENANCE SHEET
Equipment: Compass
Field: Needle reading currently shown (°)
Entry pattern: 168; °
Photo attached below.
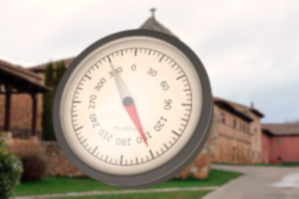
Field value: 150; °
